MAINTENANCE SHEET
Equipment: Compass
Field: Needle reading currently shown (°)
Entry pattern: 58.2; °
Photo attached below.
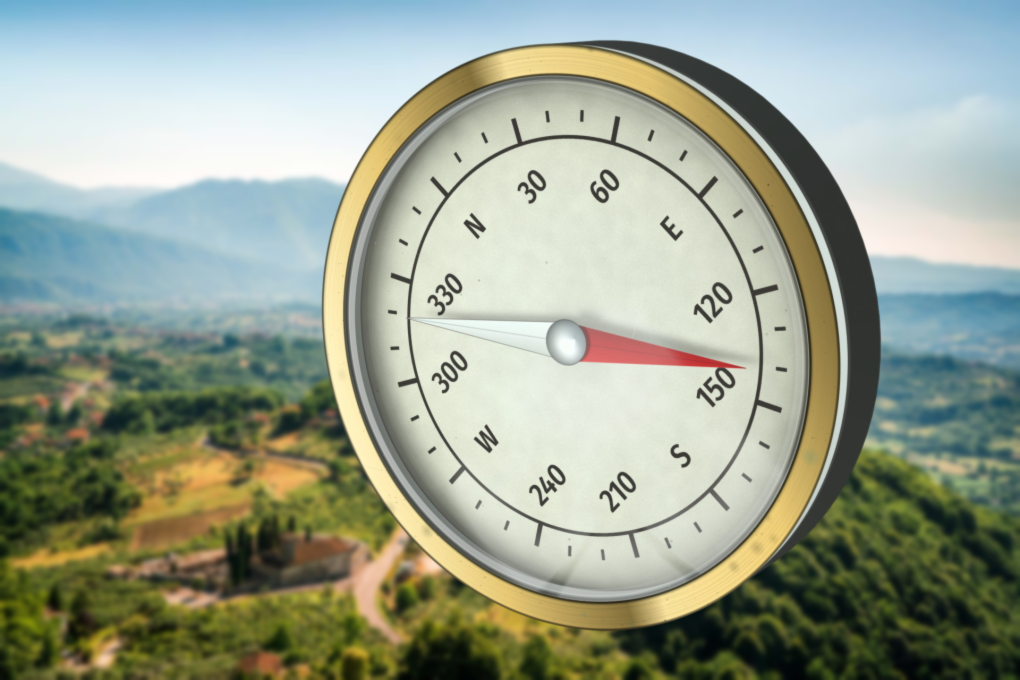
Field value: 140; °
